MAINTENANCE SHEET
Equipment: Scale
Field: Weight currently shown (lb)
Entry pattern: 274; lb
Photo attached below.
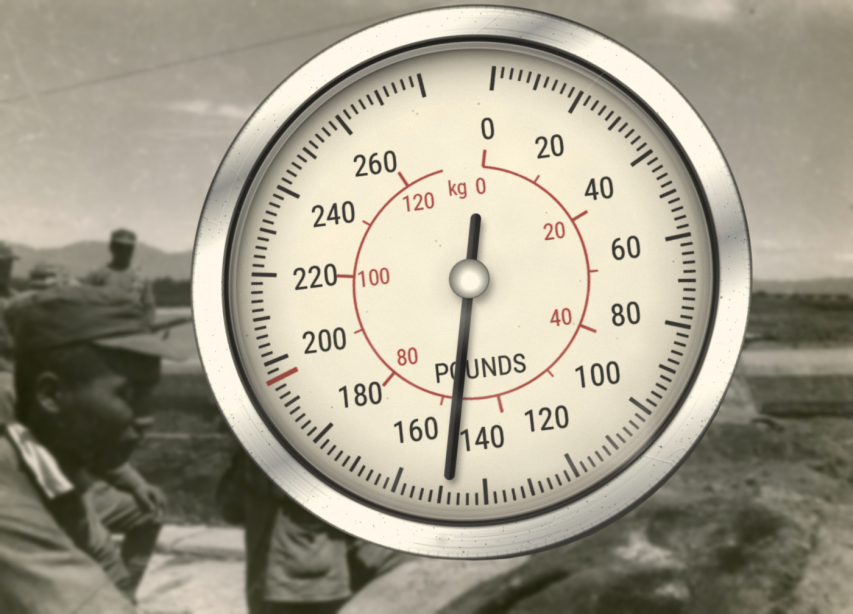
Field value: 148; lb
